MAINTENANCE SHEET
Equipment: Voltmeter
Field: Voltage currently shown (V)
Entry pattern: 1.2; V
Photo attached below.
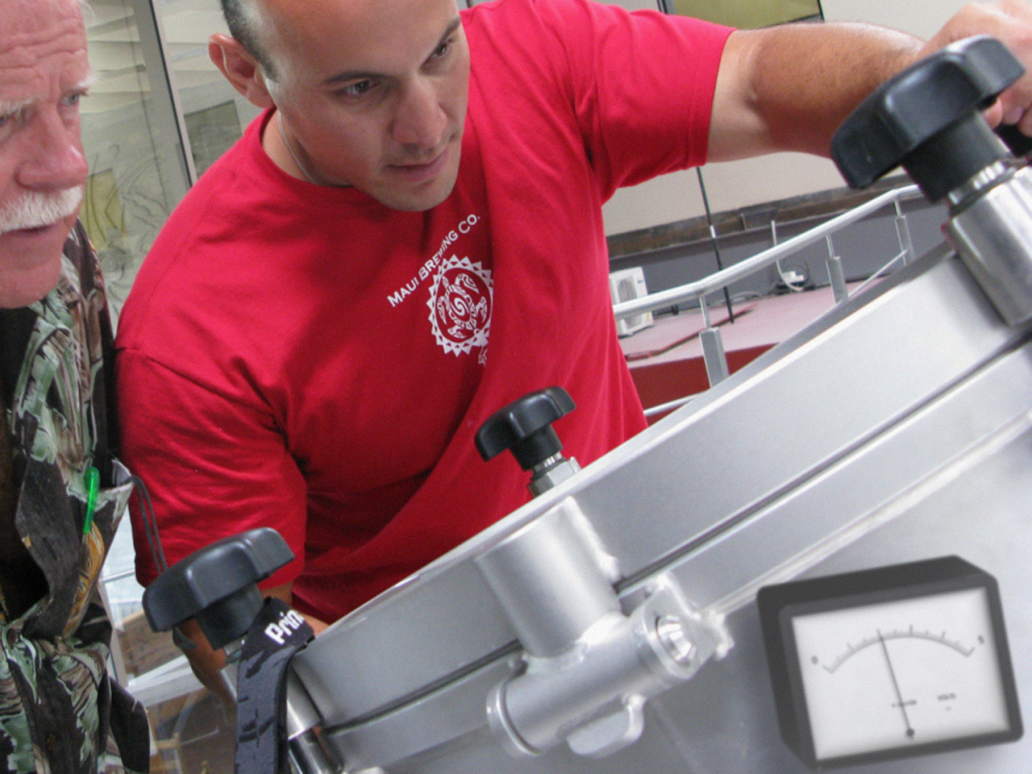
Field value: 2; V
